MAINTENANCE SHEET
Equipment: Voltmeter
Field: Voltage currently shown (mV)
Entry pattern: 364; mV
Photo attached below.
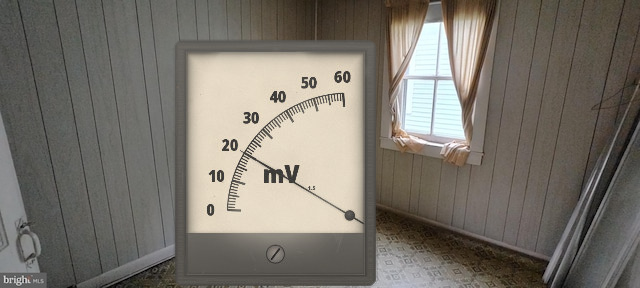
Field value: 20; mV
